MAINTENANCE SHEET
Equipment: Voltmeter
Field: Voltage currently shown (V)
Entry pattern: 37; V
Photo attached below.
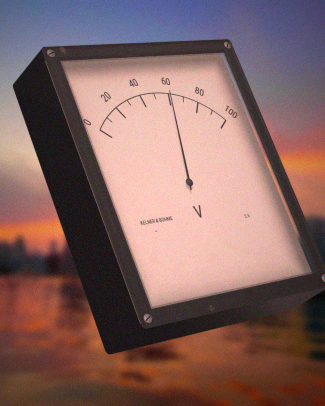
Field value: 60; V
